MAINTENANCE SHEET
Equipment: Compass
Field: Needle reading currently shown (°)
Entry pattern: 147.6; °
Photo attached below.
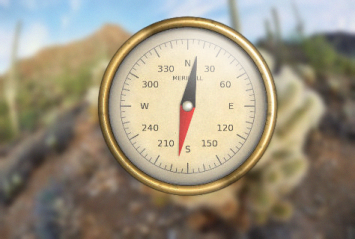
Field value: 190; °
